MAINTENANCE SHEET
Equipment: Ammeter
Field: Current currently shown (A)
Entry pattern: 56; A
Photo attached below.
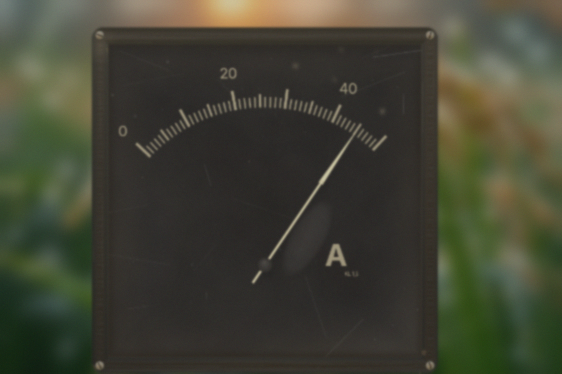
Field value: 45; A
